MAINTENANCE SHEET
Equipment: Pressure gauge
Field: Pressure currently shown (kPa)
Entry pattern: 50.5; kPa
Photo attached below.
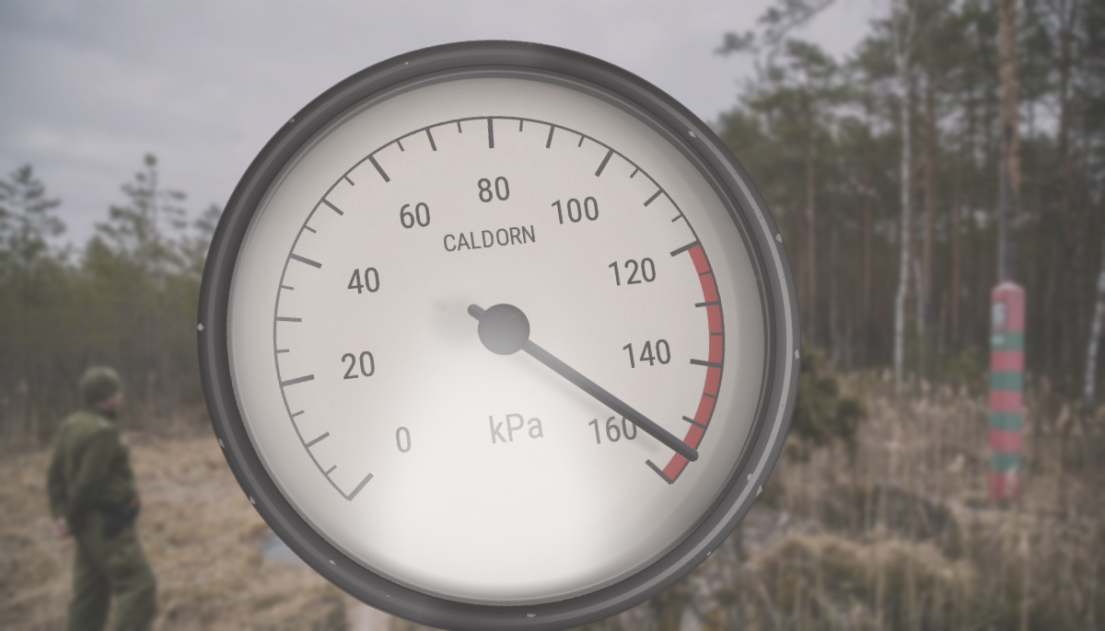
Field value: 155; kPa
